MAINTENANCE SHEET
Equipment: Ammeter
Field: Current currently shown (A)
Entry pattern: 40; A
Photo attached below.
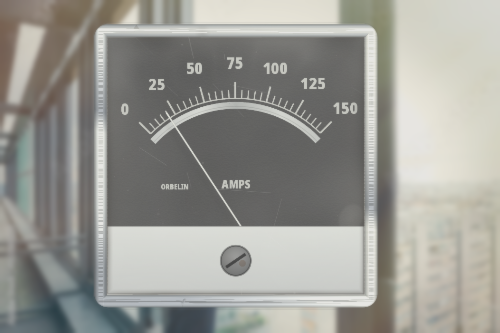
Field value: 20; A
